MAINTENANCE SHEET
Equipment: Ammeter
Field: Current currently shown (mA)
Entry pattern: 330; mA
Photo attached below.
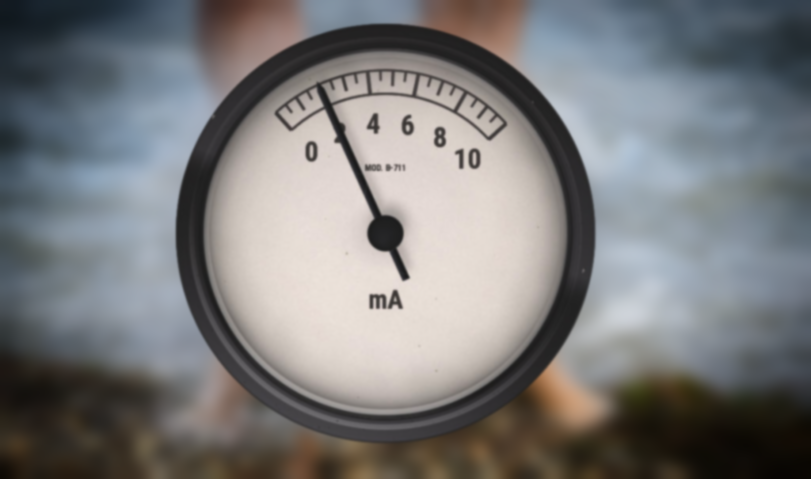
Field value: 2; mA
